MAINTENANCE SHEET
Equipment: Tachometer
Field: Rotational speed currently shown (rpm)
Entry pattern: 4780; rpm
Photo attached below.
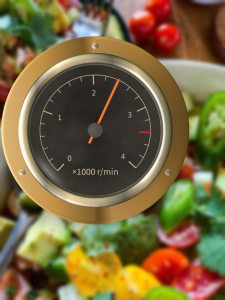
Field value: 2400; rpm
